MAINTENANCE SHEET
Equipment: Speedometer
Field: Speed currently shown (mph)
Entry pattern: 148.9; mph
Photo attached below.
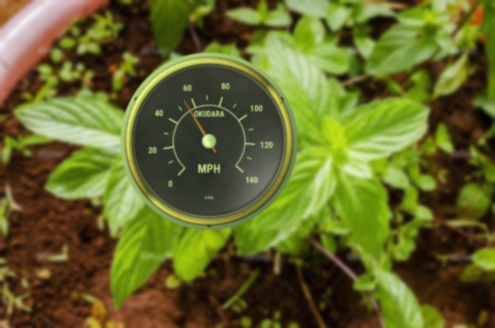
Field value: 55; mph
